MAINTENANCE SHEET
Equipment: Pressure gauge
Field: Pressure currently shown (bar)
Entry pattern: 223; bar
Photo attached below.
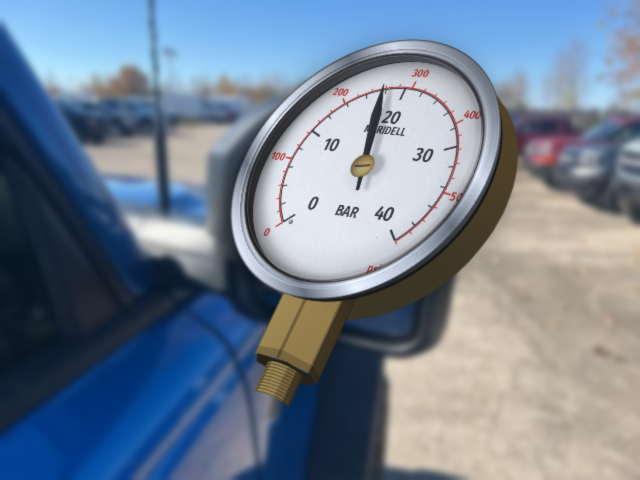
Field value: 18; bar
